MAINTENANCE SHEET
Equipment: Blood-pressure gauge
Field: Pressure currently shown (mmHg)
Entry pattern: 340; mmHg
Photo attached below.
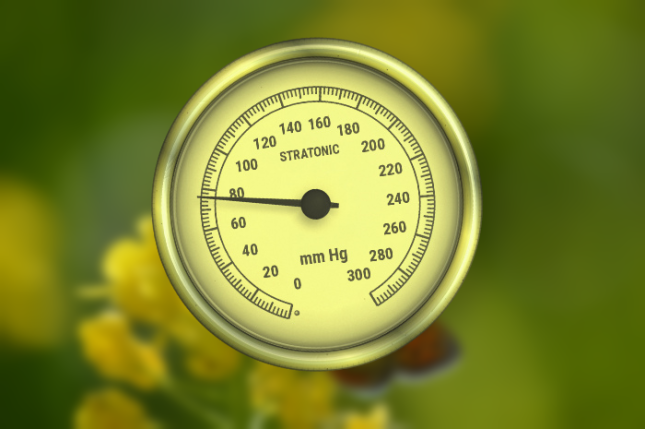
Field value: 76; mmHg
